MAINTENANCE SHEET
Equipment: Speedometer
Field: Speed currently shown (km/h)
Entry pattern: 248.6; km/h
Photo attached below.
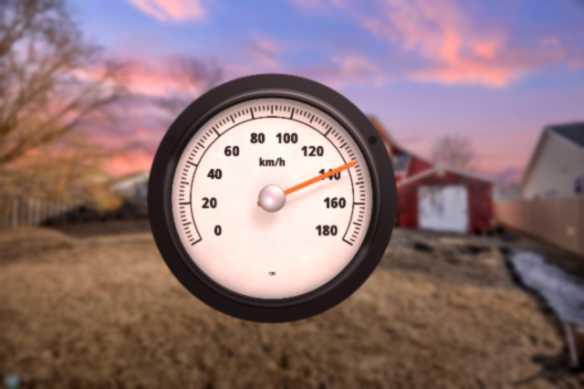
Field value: 140; km/h
